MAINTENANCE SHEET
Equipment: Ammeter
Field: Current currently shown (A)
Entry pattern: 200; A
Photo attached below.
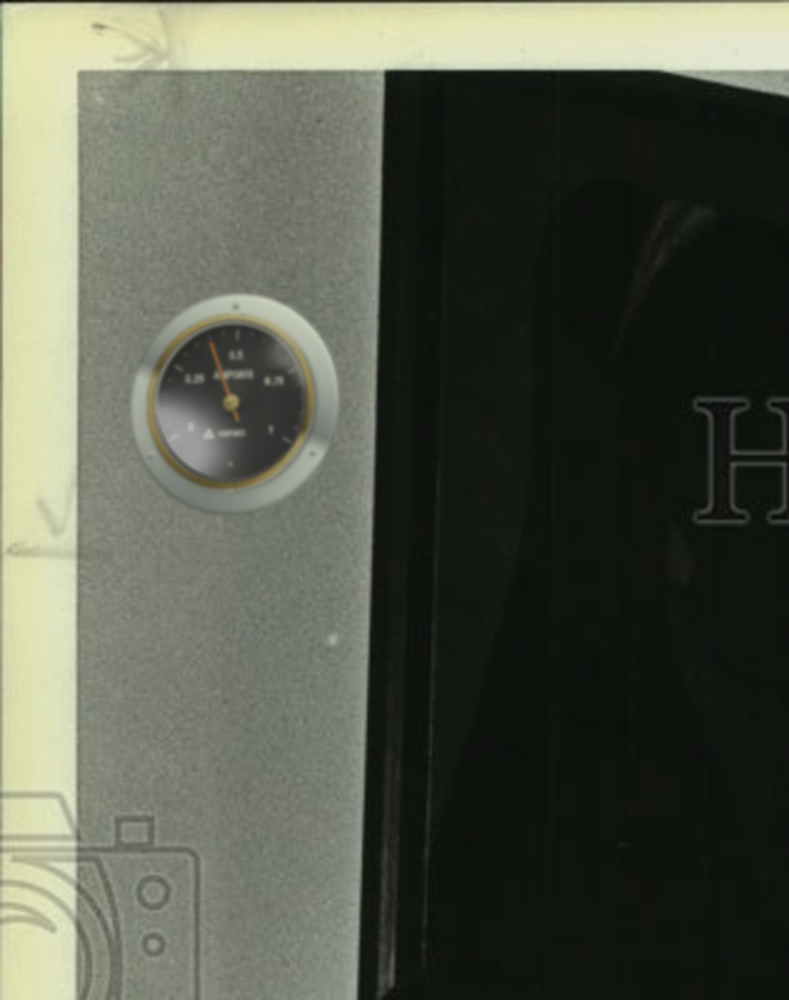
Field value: 0.4; A
